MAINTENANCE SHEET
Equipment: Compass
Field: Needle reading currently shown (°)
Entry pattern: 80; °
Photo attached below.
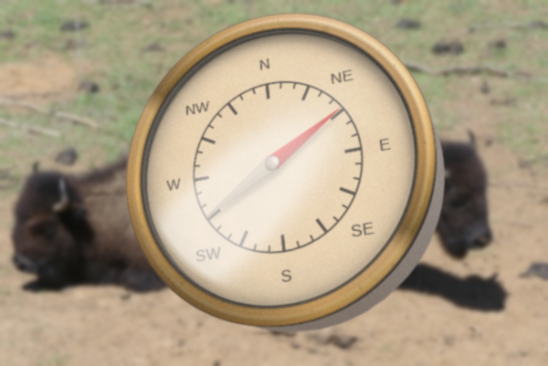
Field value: 60; °
